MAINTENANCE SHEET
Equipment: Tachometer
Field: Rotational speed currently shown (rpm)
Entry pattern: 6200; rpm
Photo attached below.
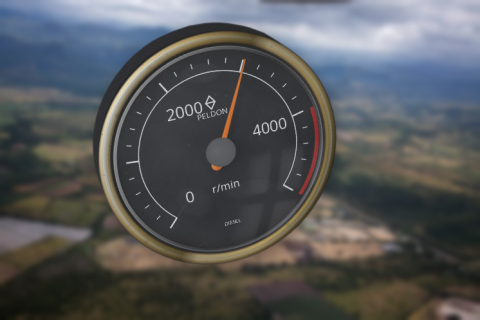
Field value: 3000; rpm
